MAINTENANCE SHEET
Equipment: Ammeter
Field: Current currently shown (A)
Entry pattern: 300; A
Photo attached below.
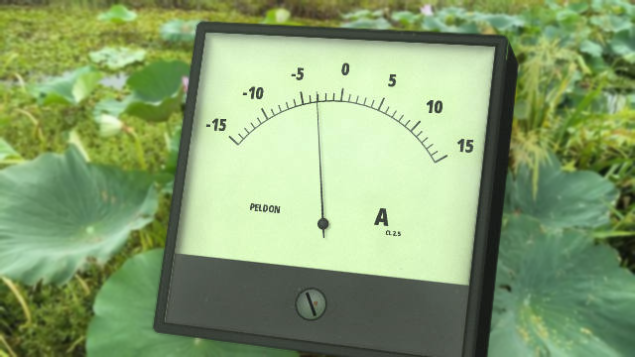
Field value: -3; A
